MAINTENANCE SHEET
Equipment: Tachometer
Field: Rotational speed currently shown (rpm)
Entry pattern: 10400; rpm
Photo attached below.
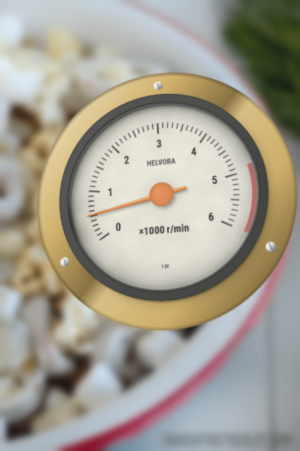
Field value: 500; rpm
